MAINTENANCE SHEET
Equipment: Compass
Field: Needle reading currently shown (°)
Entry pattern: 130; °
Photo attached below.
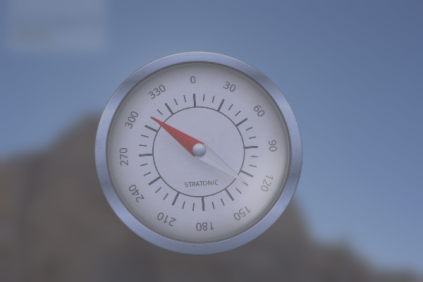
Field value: 310; °
